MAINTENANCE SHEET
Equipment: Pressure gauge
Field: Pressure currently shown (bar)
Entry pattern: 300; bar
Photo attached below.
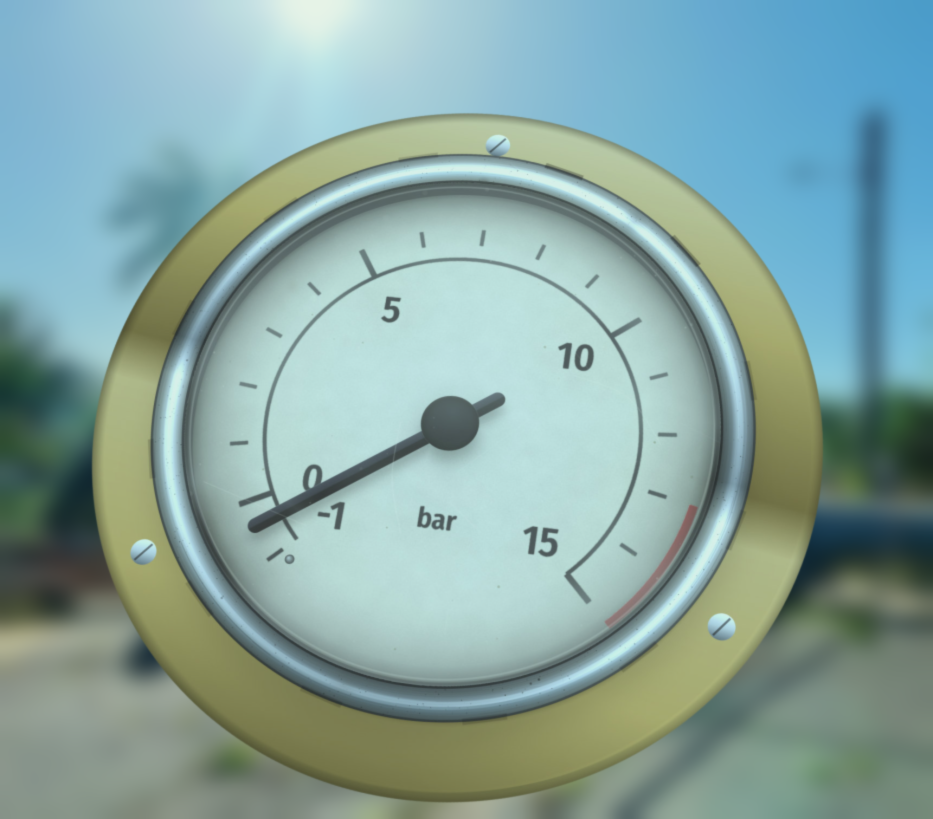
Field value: -0.5; bar
